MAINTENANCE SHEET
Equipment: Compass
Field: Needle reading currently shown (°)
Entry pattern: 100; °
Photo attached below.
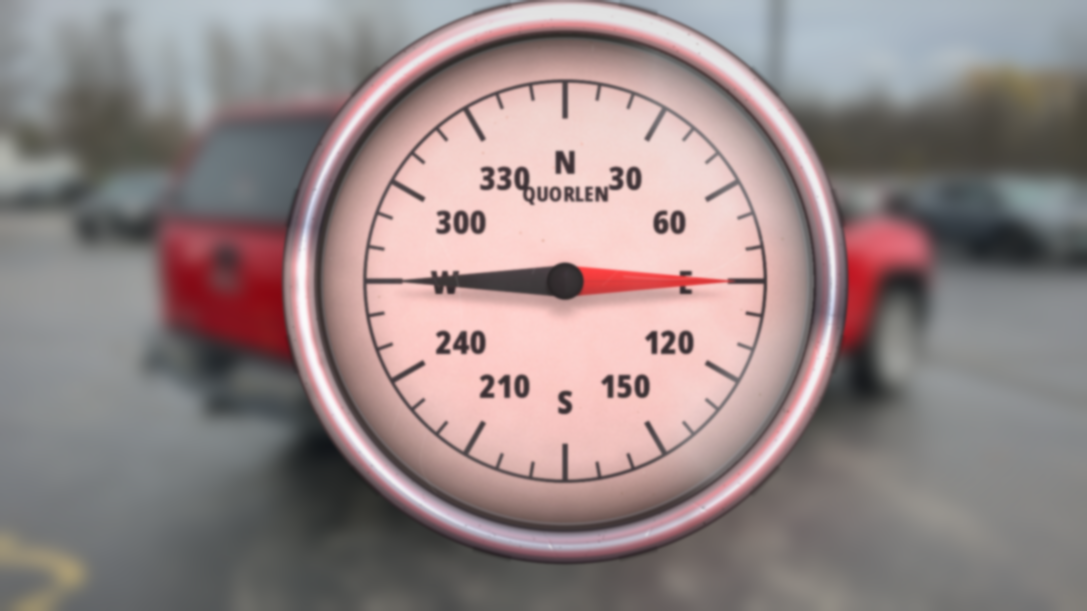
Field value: 90; °
